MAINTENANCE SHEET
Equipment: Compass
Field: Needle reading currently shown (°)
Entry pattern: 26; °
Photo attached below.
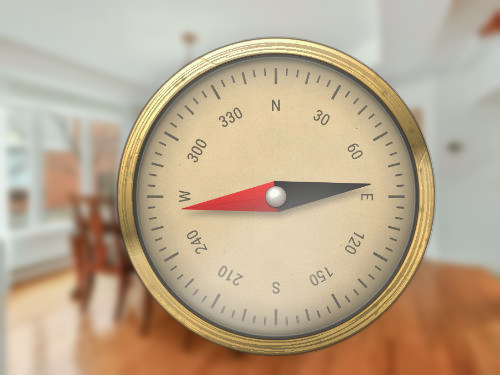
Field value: 262.5; °
